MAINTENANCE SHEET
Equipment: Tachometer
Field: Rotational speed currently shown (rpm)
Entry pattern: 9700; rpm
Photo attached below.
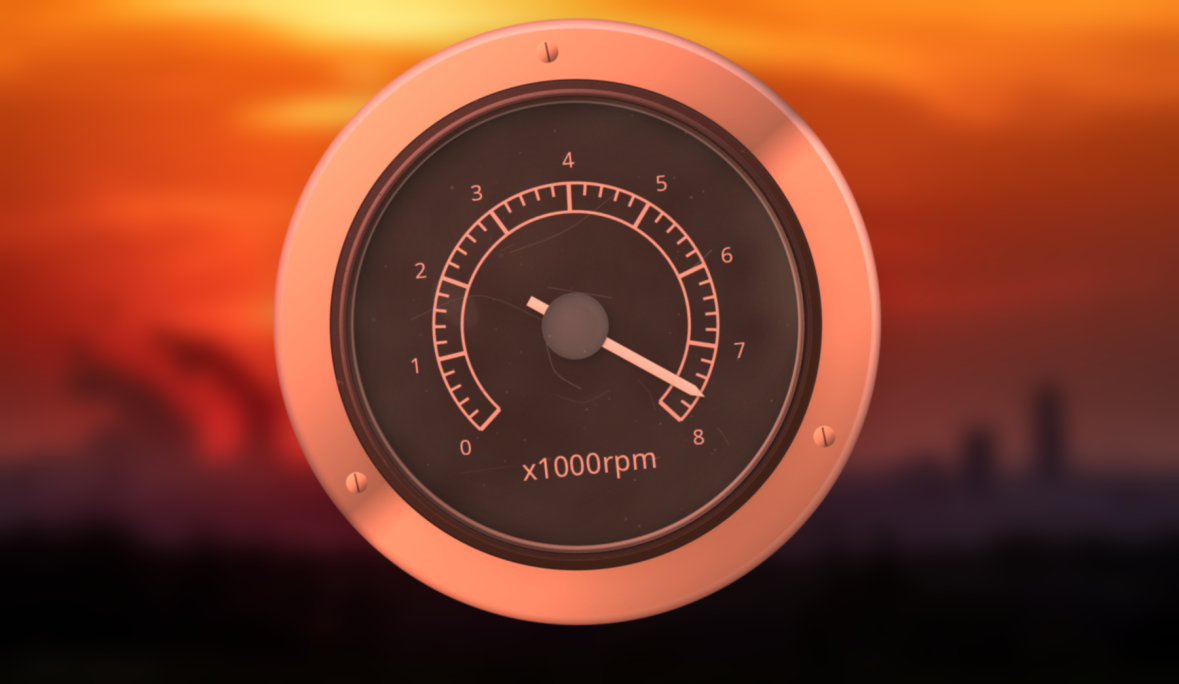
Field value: 7600; rpm
